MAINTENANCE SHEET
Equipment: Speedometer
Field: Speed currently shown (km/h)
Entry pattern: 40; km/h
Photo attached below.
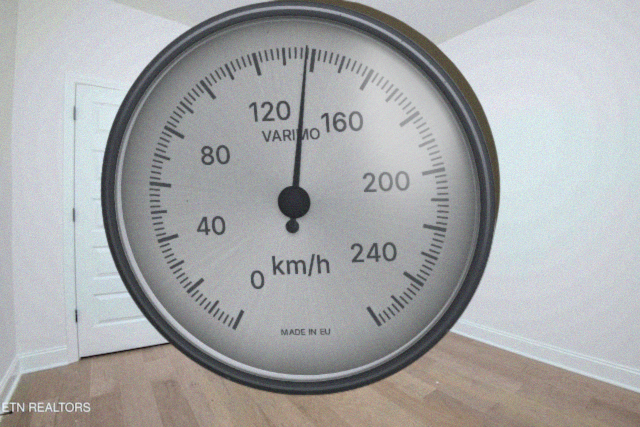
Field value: 138; km/h
